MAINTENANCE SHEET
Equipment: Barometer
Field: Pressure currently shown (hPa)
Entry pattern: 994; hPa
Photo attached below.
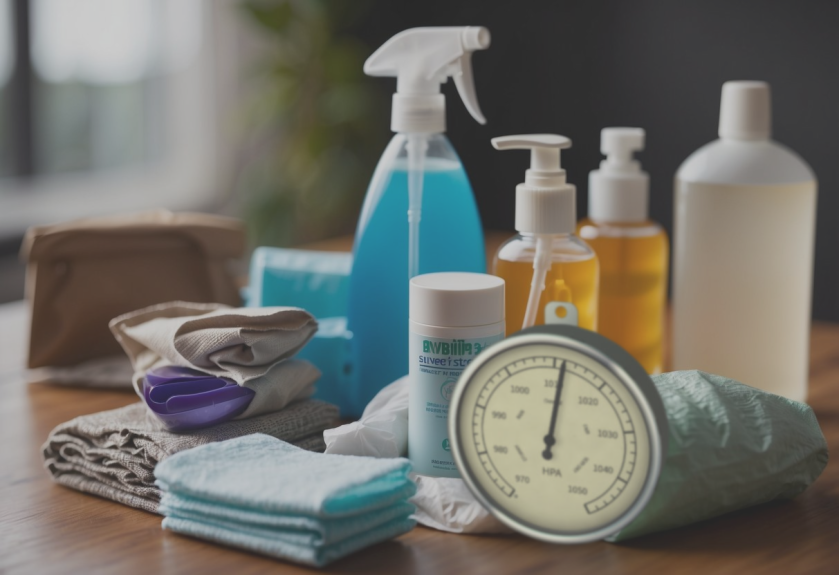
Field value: 1012; hPa
